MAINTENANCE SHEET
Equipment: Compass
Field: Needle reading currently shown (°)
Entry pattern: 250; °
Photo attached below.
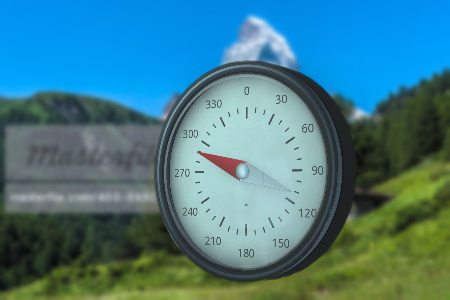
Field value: 290; °
